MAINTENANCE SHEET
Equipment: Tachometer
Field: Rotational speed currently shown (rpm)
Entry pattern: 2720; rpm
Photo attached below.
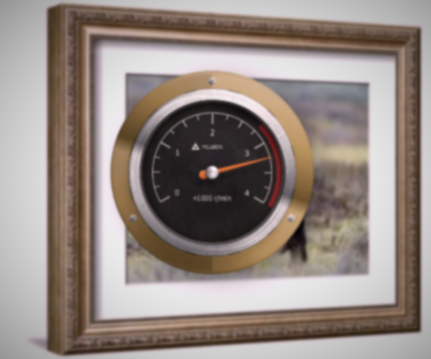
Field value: 3250; rpm
